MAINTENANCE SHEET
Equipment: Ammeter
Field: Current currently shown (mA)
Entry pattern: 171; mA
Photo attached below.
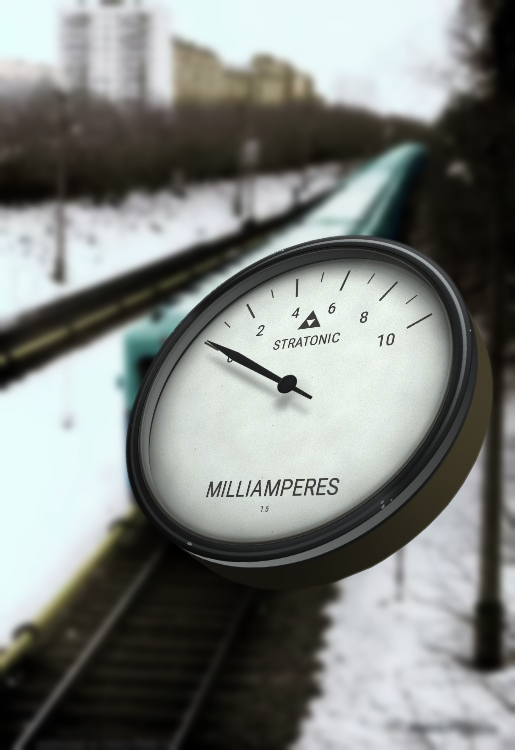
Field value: 0; mA
